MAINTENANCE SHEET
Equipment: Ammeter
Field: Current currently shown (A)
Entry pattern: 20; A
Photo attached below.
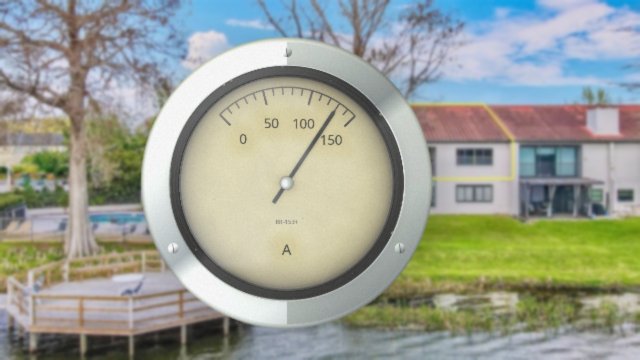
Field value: 130; A
